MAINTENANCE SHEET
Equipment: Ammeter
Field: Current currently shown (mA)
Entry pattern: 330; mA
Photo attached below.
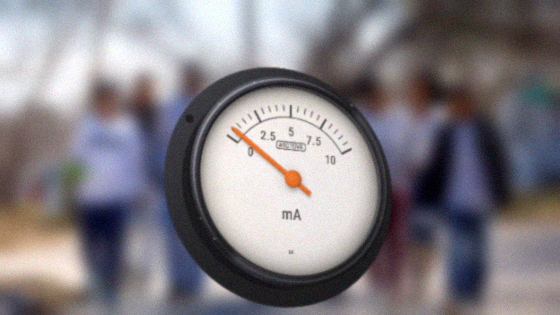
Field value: 0.5; mA
